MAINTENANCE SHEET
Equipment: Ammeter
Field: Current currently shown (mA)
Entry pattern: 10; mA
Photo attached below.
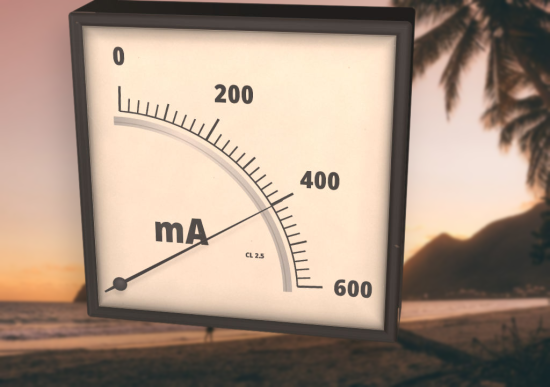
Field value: 400; mA
